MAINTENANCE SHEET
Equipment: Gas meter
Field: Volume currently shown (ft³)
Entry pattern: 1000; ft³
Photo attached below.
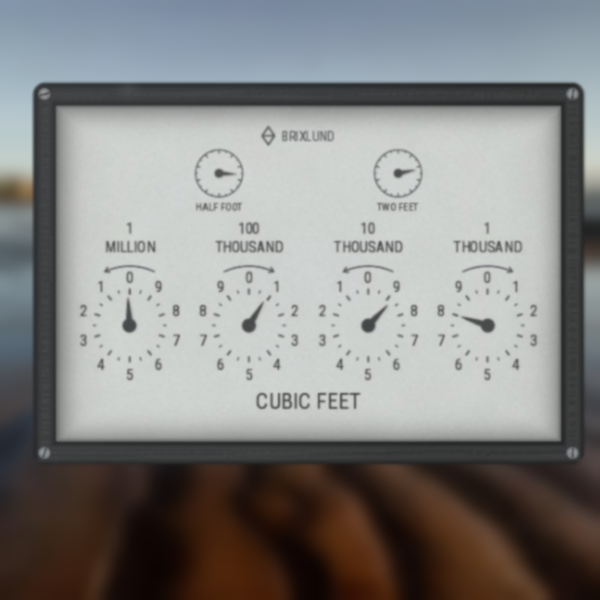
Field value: 8800; ft³
